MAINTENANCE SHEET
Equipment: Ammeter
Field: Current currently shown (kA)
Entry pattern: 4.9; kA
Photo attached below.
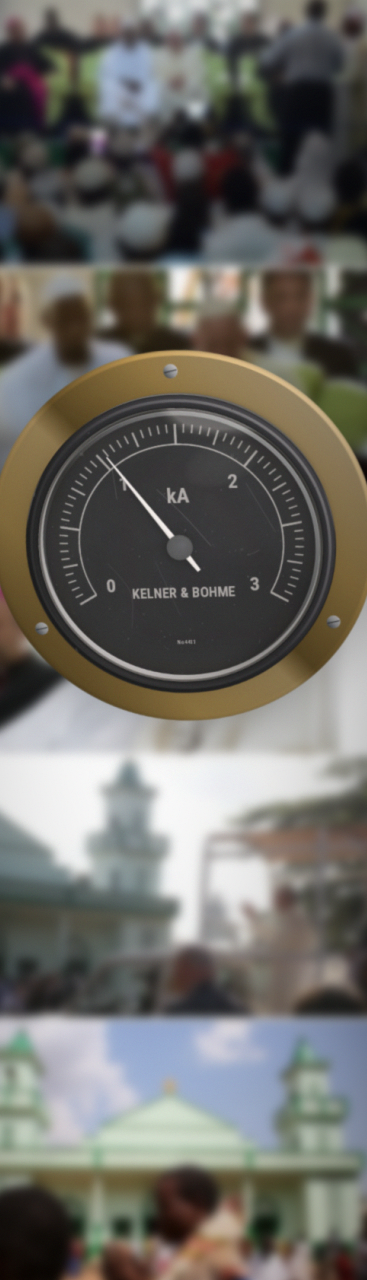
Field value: 1.05; kA
